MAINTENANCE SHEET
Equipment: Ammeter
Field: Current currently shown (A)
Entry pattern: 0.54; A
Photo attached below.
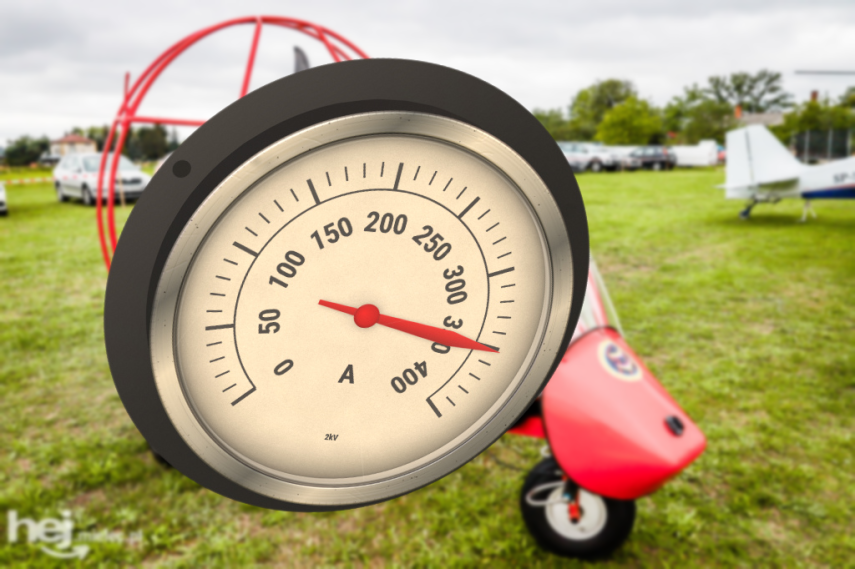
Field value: 350; A
